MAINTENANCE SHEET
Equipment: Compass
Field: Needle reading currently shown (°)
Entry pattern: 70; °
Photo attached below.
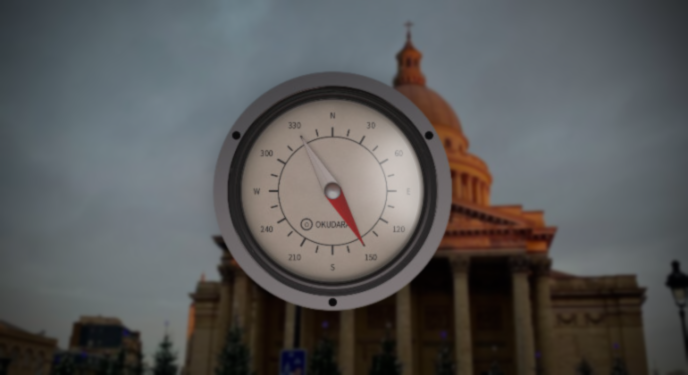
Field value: 150; °
